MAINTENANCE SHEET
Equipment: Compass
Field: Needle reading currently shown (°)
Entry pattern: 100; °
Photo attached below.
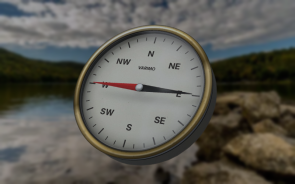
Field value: 270; °
